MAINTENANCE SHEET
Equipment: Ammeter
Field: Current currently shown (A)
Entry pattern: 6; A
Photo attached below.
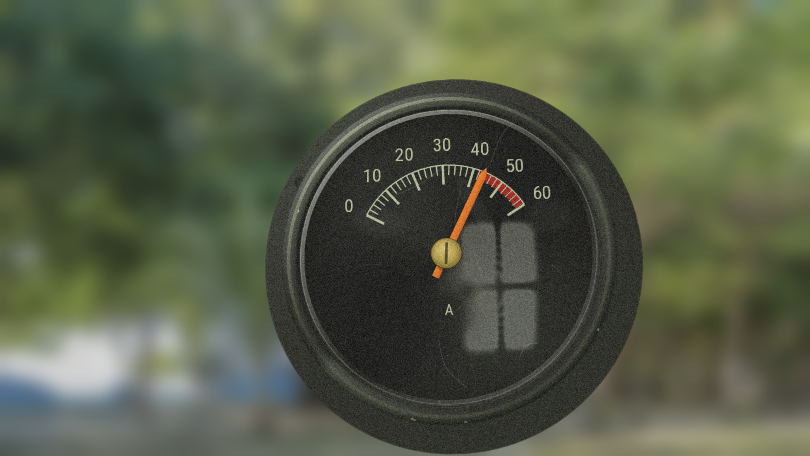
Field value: 44; A
